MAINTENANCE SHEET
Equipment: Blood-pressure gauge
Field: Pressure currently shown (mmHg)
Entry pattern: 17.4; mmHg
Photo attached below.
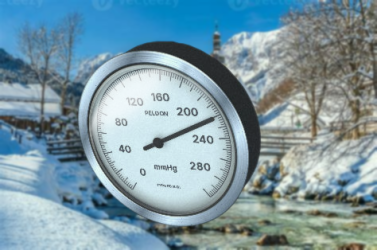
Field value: 220; mmHg
